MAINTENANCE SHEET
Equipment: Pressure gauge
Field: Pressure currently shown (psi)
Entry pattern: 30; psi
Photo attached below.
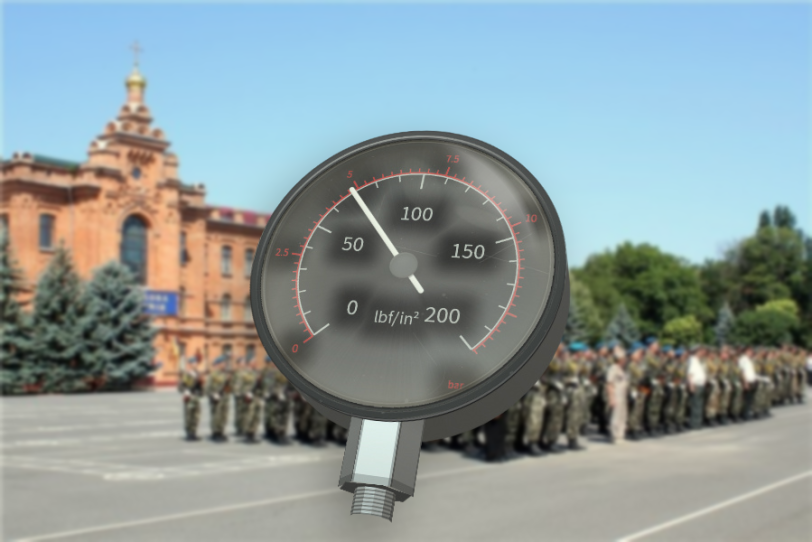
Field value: 70; psi
